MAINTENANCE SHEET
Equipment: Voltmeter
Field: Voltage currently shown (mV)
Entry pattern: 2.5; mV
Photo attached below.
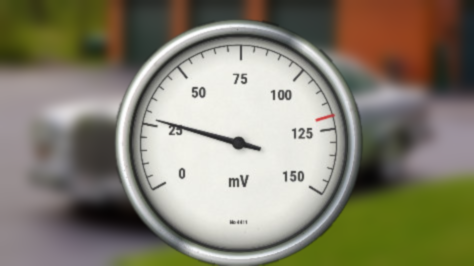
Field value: 27.5; mV
